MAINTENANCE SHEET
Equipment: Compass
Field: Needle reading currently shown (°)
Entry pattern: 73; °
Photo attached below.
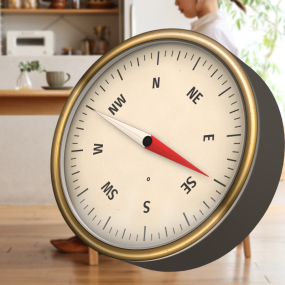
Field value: 120; °
